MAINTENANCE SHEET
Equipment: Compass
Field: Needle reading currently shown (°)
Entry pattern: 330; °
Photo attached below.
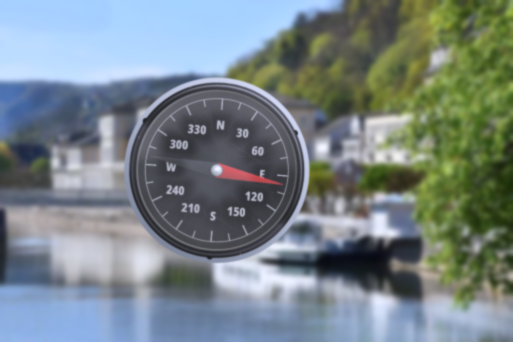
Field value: 97.5; °
